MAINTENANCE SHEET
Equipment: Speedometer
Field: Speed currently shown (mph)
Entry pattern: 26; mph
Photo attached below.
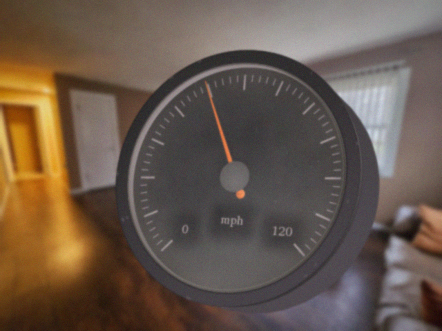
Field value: 50; mph
